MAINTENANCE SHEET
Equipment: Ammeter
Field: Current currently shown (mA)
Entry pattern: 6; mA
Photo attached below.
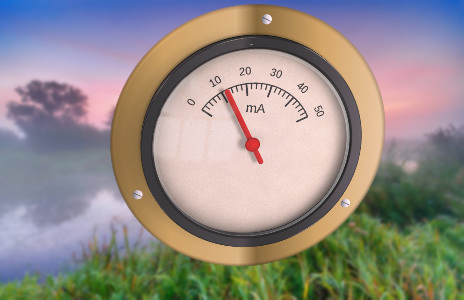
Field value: 12; mA
